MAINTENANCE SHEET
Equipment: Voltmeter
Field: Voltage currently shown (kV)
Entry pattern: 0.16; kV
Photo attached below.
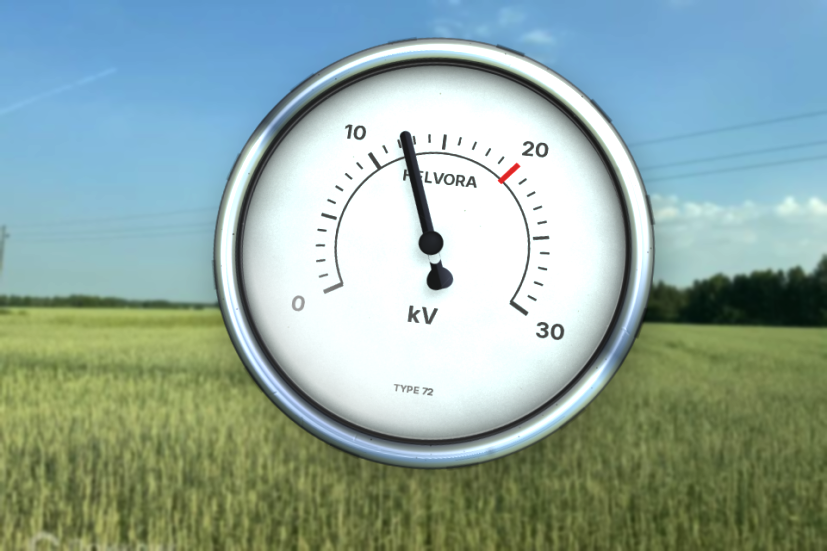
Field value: 12.5; kV
